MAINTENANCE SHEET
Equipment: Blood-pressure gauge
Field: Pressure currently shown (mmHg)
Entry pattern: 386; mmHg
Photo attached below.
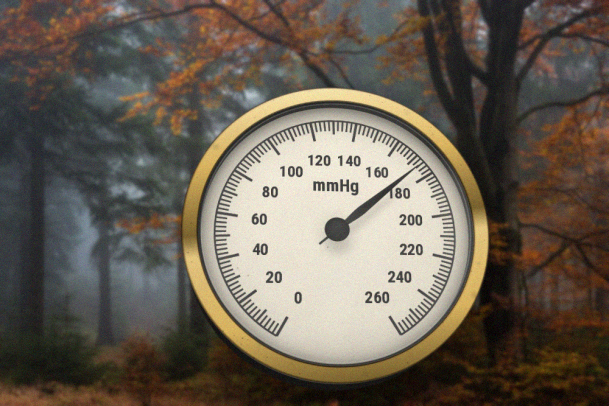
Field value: 174; mmHg
